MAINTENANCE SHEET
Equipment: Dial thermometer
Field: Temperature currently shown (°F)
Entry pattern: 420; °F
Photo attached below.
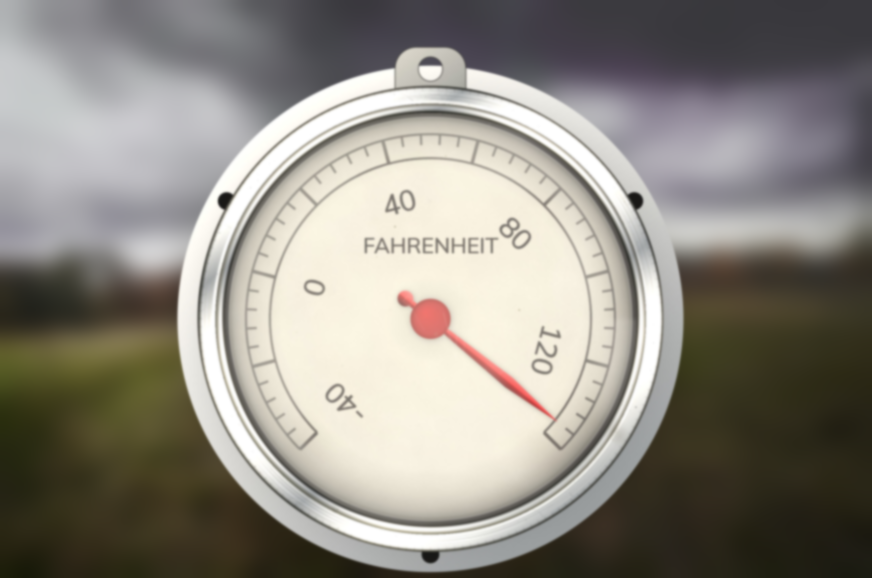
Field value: 136; °F
